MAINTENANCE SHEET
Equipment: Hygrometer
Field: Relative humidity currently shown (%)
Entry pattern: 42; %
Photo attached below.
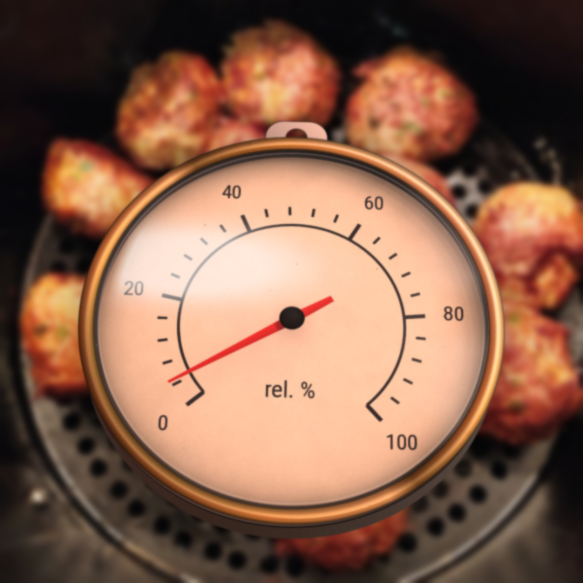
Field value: 4; %
